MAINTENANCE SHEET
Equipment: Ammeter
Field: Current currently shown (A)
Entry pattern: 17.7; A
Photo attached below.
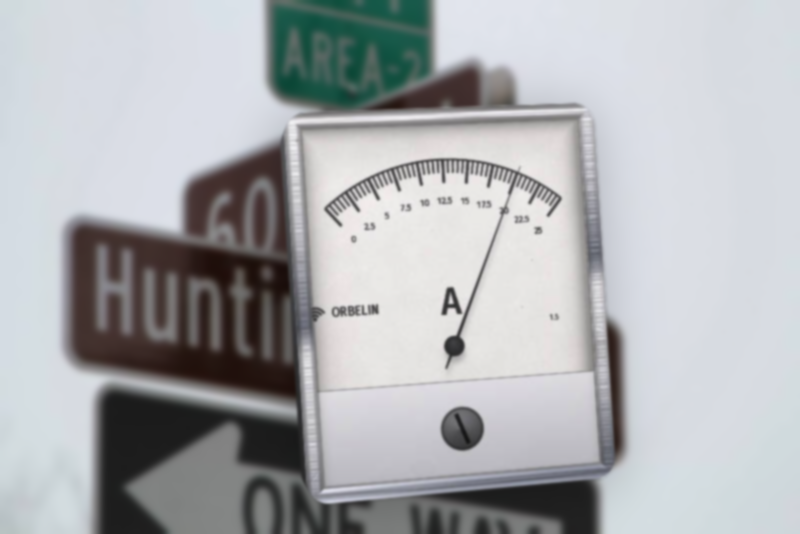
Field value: 20; A
